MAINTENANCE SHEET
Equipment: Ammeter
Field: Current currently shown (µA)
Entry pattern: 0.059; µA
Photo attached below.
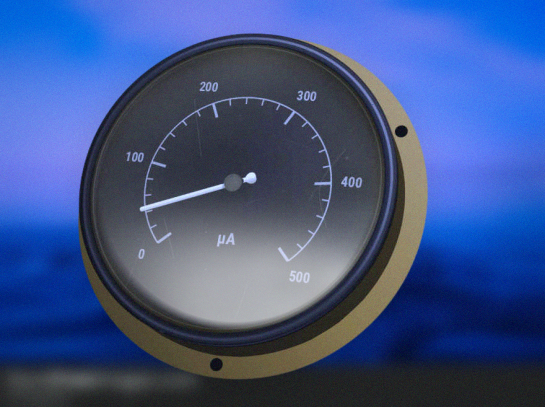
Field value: 40; µA
